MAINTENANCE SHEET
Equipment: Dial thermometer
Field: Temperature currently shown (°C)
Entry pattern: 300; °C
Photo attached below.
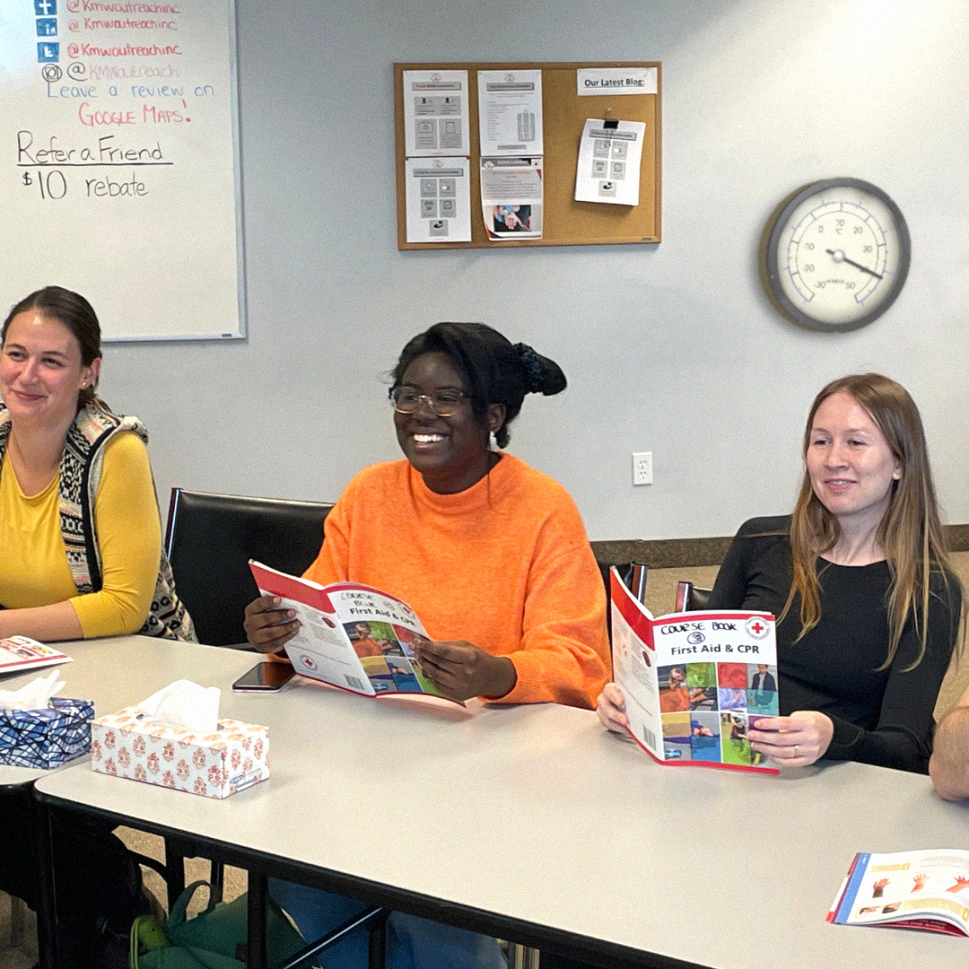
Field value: 40; °C
